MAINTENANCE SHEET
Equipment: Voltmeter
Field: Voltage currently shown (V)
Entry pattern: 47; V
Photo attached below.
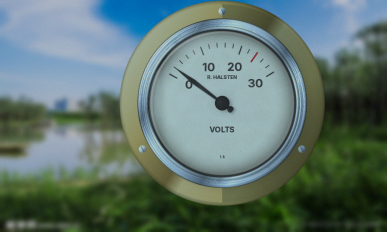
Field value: 2; V
